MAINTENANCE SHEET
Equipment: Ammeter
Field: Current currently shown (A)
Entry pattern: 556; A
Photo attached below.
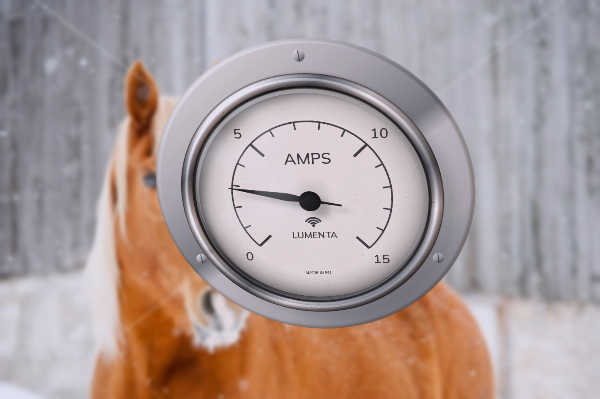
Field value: 3; A
